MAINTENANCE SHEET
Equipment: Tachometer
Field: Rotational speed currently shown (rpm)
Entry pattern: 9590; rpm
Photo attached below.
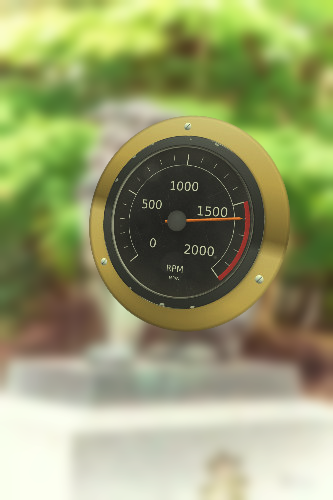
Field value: 1600; rpm
